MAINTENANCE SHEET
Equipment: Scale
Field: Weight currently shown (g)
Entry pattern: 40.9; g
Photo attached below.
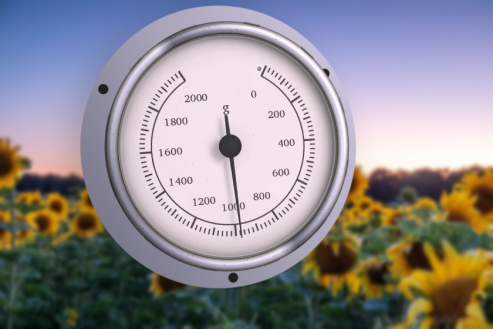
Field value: 980; g
